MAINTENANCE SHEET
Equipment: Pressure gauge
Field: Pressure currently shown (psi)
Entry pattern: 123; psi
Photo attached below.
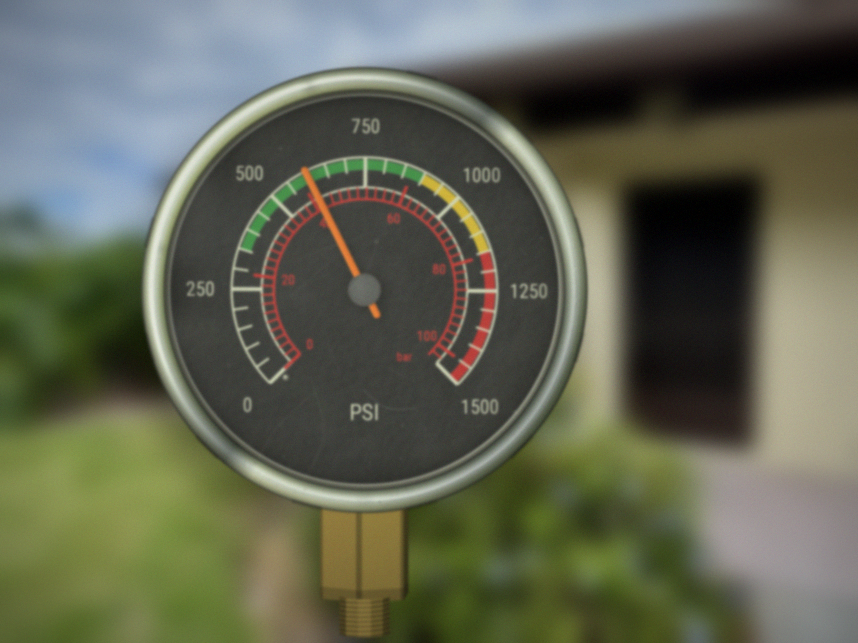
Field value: 600; psi
